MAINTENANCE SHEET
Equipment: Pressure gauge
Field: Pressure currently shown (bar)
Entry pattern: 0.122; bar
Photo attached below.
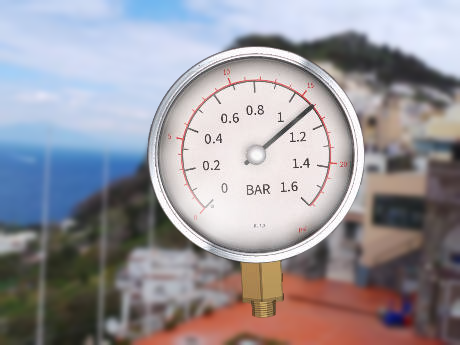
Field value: 1.1; bar
